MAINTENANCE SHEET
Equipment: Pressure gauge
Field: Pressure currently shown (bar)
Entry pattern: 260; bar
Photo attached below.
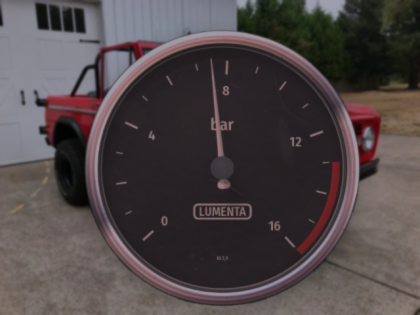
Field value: 7.5; bar
